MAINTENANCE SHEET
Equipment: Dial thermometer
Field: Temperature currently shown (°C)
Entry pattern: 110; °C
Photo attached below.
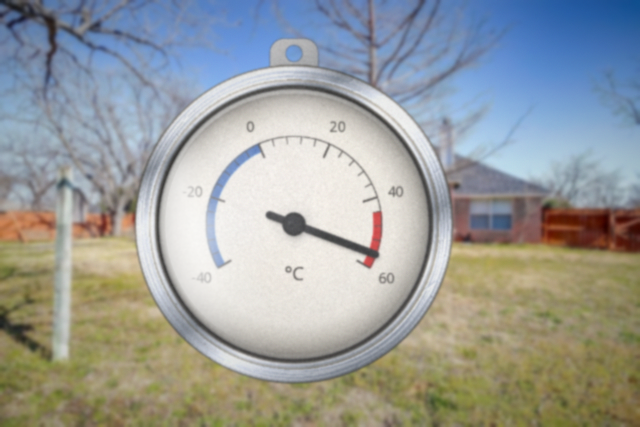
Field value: 56; °C
